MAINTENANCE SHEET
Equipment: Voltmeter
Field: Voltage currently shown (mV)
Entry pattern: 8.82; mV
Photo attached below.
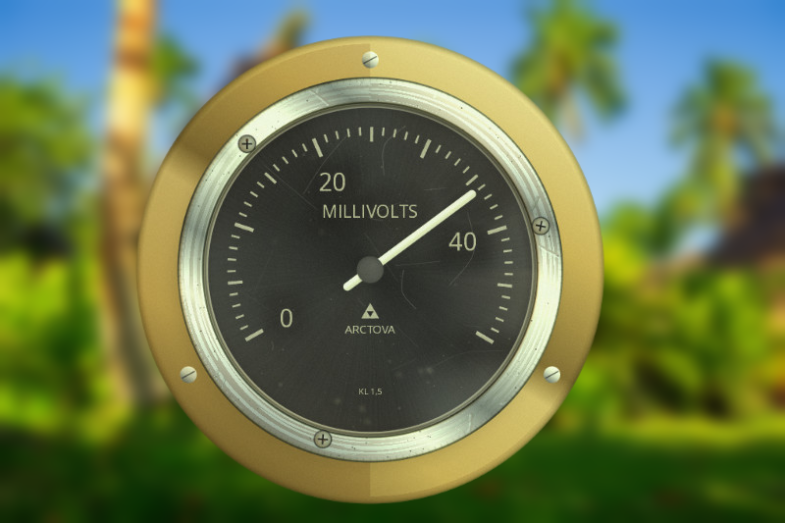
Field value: 36; mV
